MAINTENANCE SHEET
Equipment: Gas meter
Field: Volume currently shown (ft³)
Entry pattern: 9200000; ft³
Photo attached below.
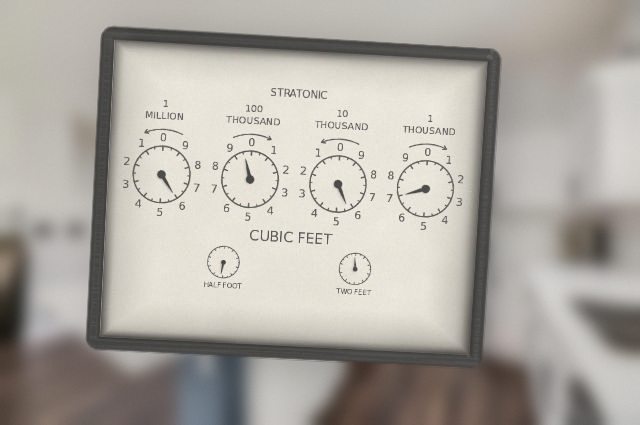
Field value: 595700; ft³
